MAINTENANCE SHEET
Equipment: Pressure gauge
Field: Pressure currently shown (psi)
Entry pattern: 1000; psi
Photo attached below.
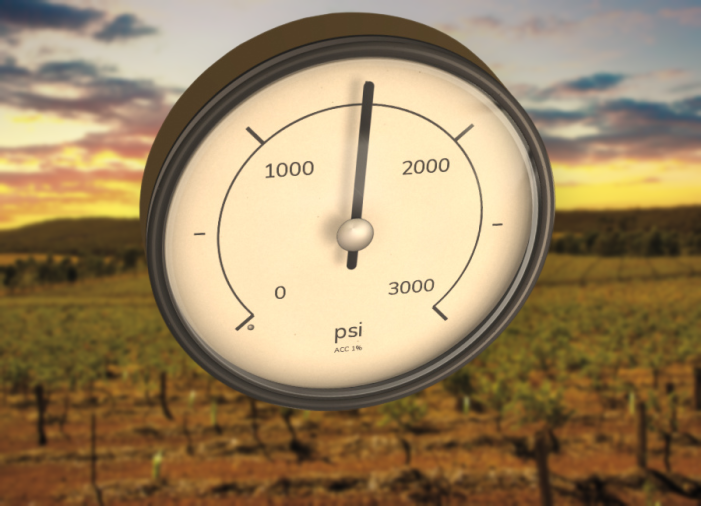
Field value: 1500; psi
